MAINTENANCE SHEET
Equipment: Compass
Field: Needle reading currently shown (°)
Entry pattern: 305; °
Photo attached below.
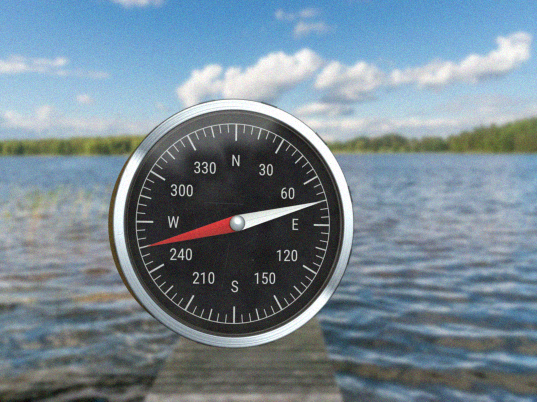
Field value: 255; °
